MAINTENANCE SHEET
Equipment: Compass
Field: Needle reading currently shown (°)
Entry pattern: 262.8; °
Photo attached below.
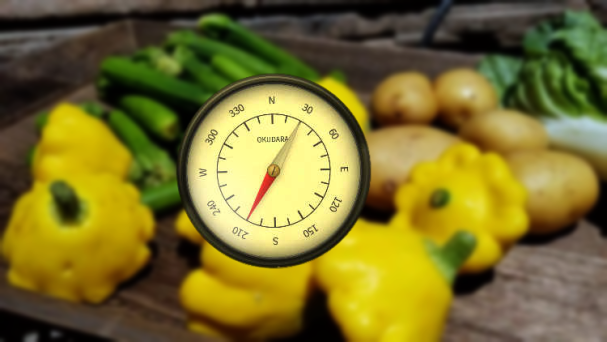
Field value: 210; °
